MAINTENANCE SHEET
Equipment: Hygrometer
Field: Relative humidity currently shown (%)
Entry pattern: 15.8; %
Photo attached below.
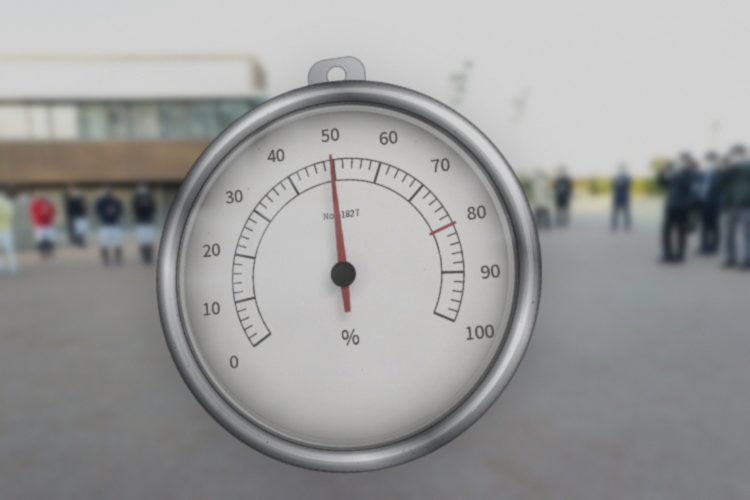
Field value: 50; %
